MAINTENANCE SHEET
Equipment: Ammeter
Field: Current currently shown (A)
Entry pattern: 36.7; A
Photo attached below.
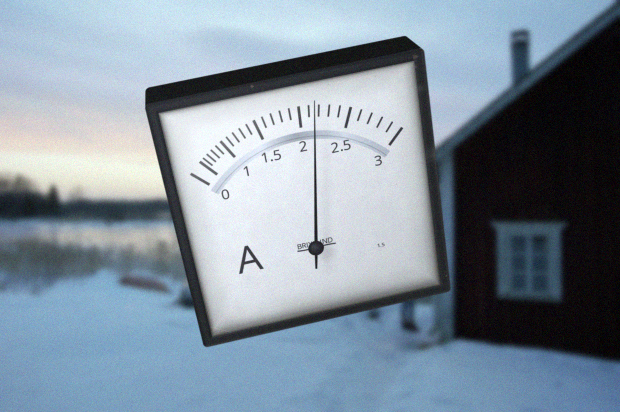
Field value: 2.15; A
